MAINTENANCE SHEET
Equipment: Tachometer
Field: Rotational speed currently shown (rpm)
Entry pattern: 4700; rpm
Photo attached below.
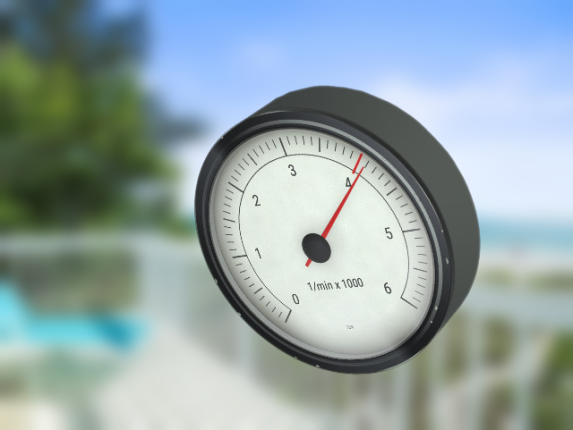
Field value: 4100; rpm
